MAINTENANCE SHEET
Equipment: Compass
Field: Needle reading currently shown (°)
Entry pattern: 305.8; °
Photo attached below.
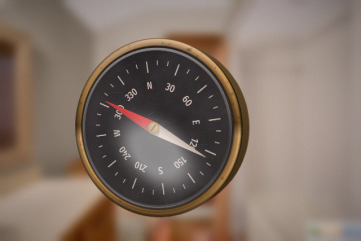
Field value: 305; °
